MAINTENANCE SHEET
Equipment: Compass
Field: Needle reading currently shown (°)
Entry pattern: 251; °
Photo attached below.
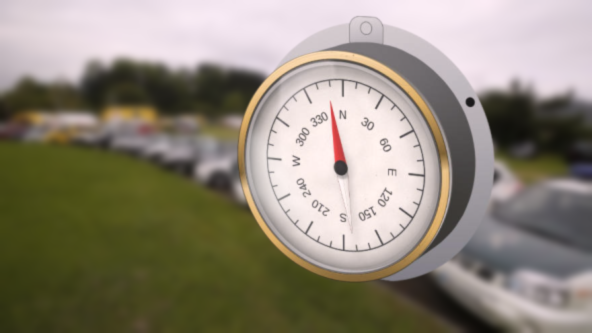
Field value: 350; °
